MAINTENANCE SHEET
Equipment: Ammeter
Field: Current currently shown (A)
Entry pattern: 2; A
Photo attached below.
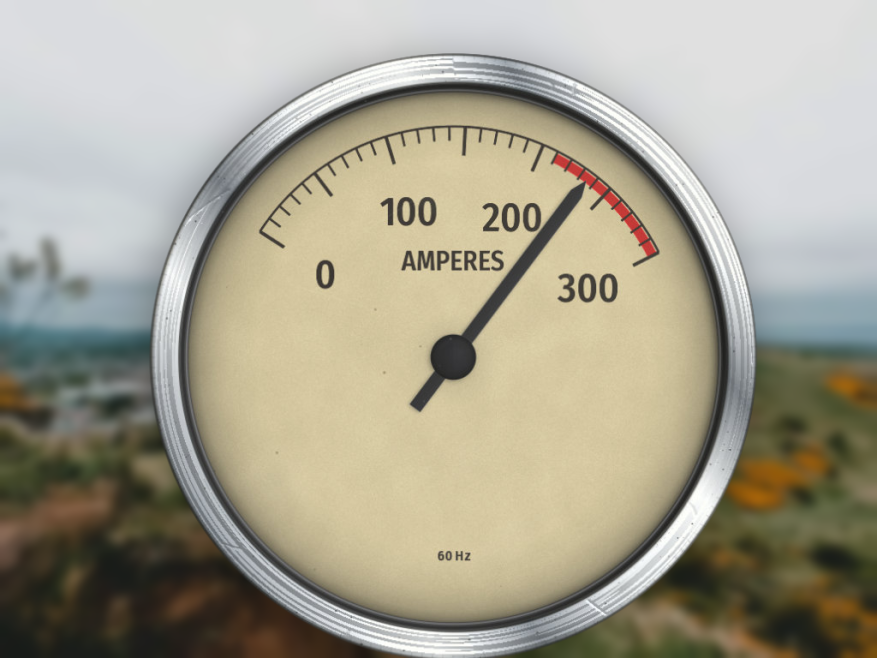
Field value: 235; A
